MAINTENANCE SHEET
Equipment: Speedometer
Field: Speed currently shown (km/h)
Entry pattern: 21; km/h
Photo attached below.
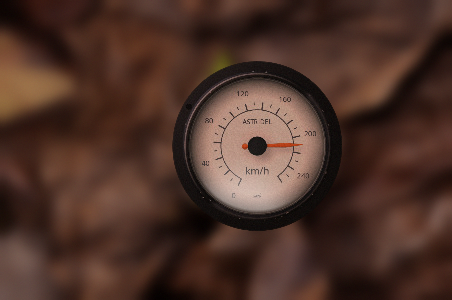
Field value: 210; km/h
